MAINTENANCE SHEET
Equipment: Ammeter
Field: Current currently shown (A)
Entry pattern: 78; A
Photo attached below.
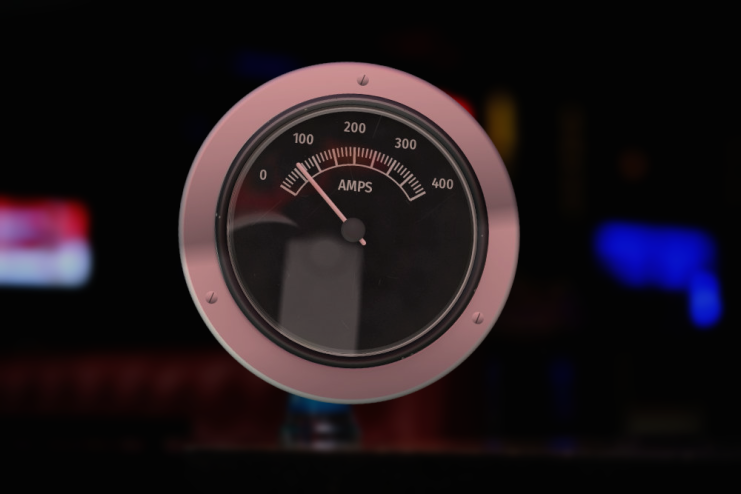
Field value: 60; A
